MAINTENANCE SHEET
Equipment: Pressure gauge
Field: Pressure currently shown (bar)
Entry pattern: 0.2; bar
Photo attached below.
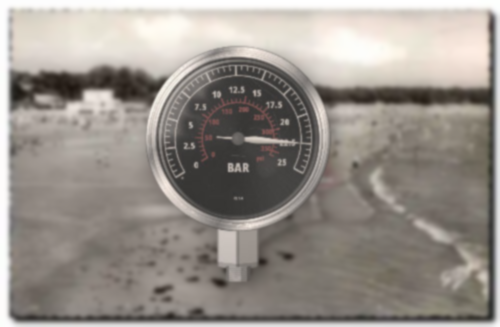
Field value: 22.5; bar
